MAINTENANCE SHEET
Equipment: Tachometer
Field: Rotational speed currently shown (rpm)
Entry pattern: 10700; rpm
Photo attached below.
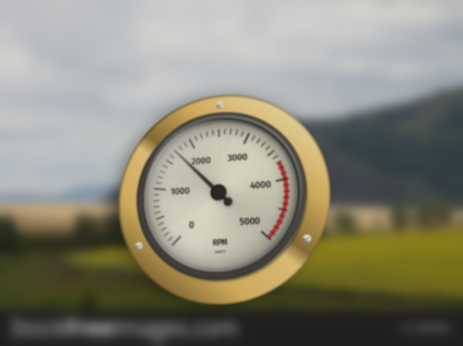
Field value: 1700; rpm
